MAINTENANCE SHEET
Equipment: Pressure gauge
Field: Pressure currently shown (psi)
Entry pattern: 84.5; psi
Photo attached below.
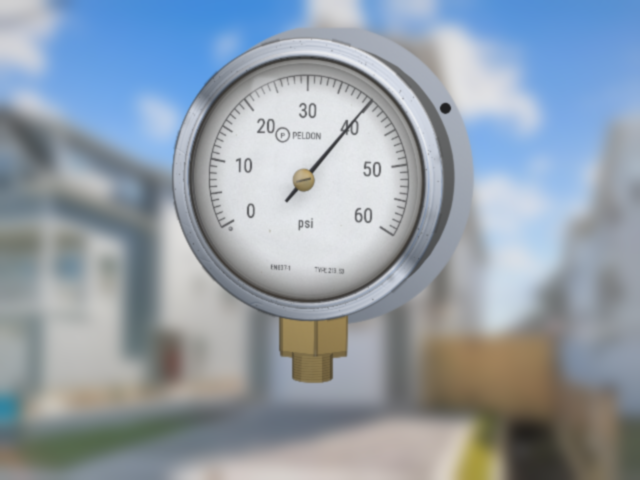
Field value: 40; psi
